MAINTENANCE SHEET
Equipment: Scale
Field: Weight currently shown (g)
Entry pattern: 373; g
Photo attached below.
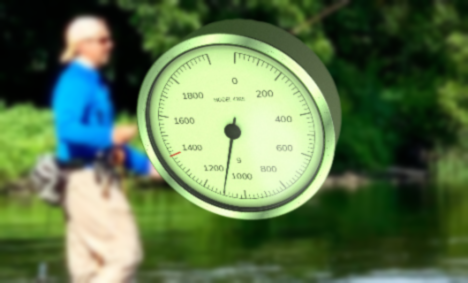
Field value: 1100; g
